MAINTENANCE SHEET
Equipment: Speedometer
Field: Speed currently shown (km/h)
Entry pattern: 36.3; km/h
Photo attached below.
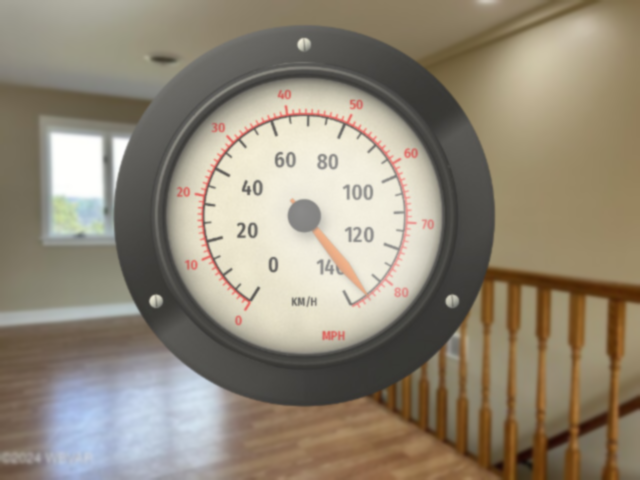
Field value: 135; km/h
